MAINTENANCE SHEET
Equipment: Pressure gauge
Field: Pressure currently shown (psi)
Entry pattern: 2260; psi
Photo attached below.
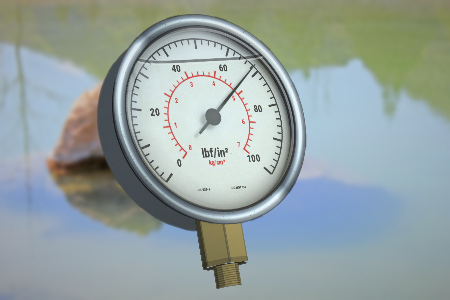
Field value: 68; psi
